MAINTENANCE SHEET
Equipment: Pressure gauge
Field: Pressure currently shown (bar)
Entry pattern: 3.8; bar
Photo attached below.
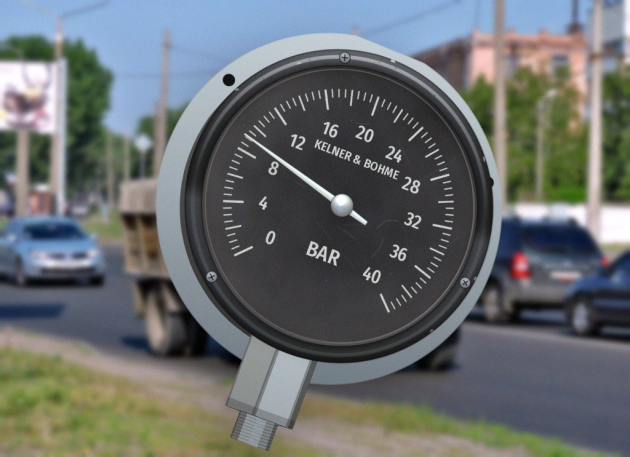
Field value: 9; bar
